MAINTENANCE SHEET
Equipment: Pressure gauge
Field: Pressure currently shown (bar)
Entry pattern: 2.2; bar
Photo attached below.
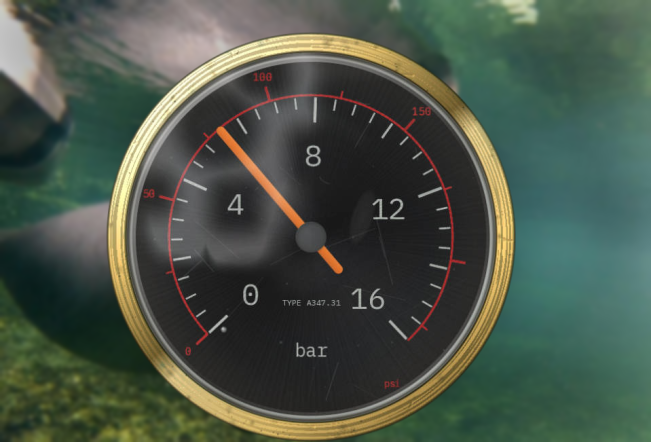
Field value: 5.5; bar
